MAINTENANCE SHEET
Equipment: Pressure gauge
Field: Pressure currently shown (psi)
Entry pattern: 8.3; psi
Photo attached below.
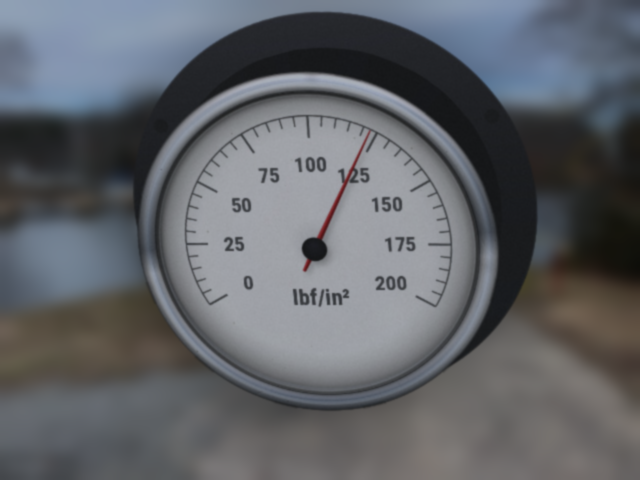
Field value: 122.5; psi
